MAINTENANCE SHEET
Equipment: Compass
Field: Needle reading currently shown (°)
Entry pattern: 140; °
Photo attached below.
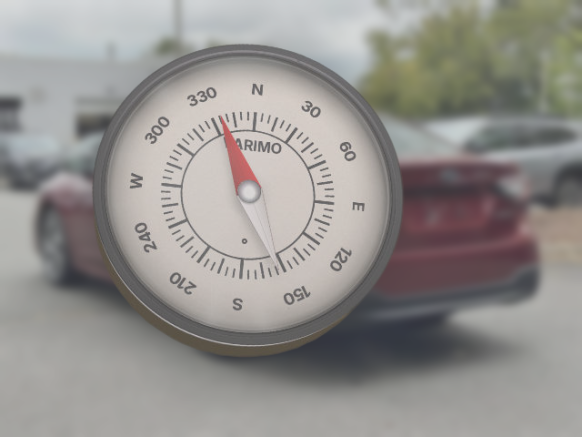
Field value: 335; °
